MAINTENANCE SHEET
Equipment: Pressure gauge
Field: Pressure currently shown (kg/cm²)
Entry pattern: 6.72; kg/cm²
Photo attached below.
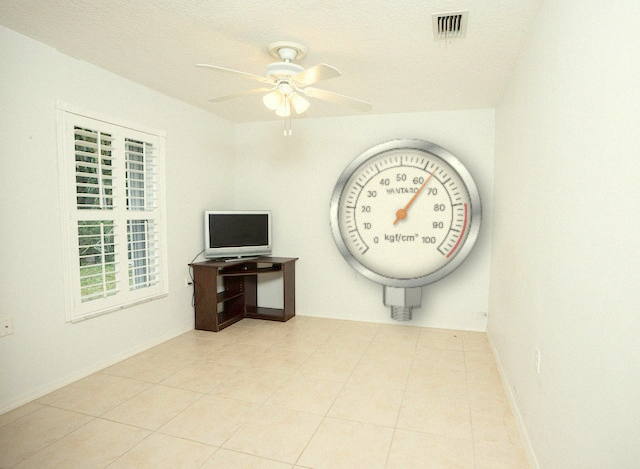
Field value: 64; kg/cm²
